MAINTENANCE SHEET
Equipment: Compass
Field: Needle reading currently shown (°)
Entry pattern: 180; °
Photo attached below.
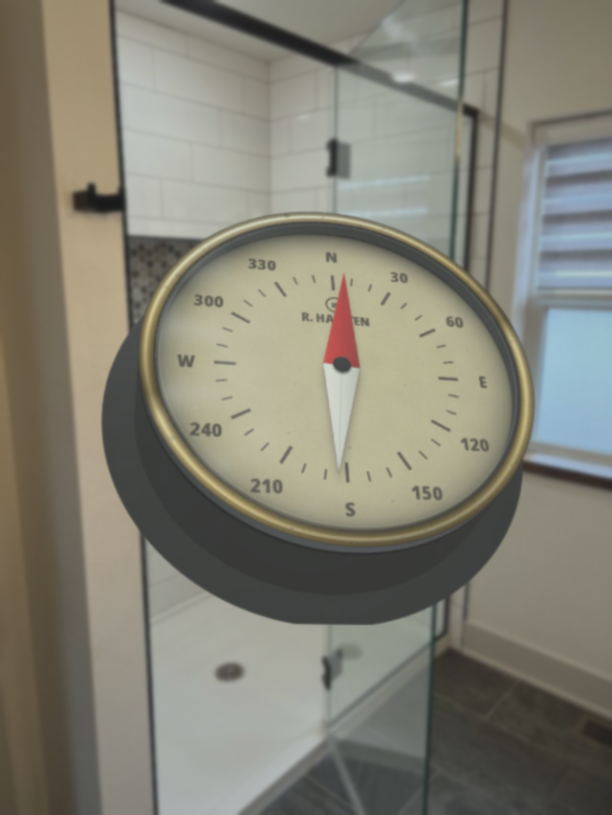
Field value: 5; °
